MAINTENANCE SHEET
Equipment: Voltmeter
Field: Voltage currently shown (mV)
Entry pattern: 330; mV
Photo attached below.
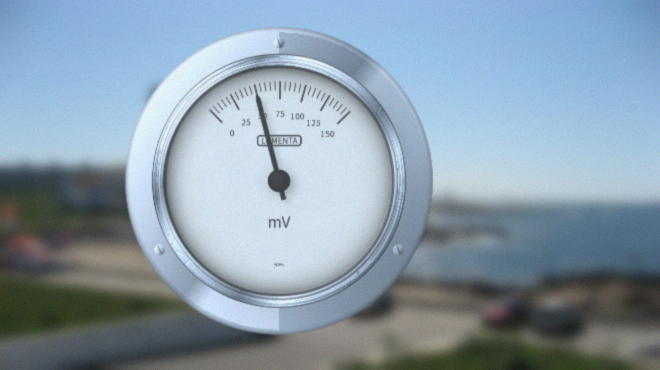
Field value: 50; mV
